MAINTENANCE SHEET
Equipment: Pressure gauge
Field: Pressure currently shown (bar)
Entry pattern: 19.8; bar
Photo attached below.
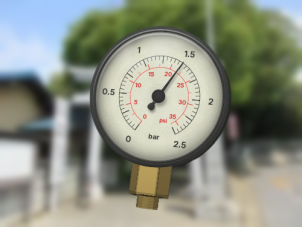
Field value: 1.5; bar
